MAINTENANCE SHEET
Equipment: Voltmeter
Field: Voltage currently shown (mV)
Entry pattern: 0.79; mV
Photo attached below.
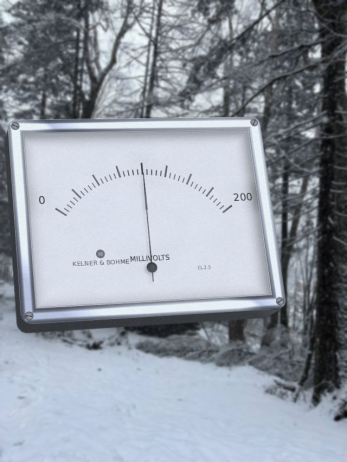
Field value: 100; mV
